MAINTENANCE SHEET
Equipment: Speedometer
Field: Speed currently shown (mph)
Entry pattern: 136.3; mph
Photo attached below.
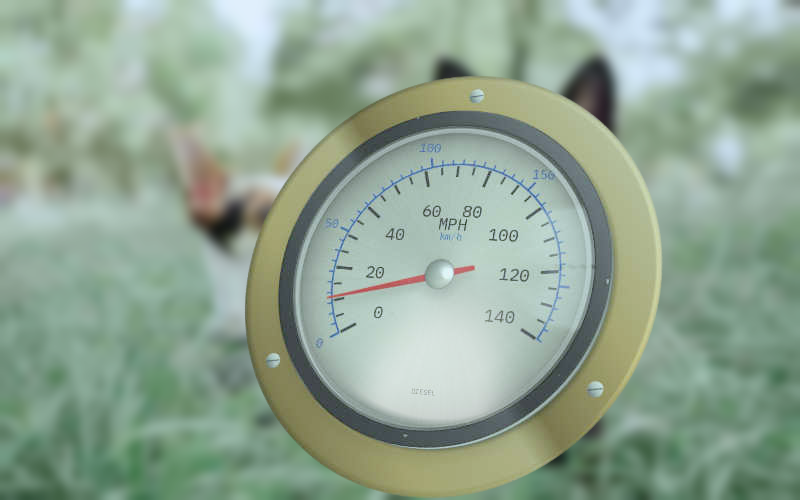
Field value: 10; mph
